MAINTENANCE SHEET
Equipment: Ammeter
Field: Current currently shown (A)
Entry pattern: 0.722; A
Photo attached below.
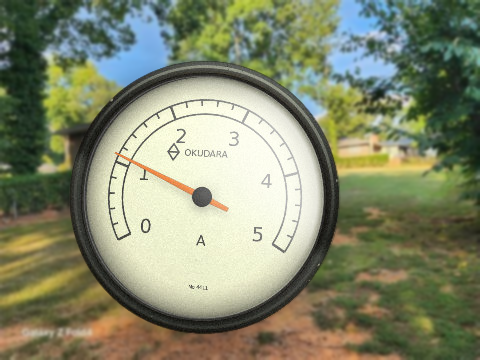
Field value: 1.1; A
